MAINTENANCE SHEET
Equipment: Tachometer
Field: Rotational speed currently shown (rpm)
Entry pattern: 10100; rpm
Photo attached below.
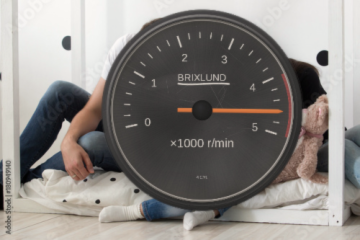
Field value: 4600; rpm
